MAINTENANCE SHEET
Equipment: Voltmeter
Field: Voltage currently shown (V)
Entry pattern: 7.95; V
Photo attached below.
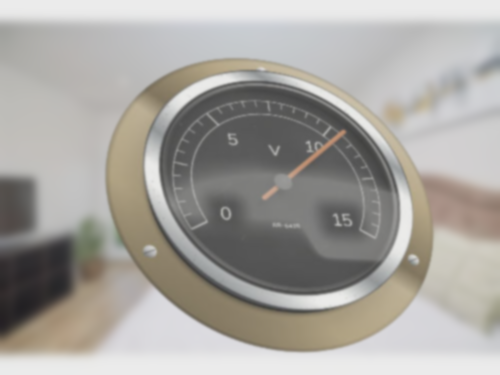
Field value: 10.5; V
